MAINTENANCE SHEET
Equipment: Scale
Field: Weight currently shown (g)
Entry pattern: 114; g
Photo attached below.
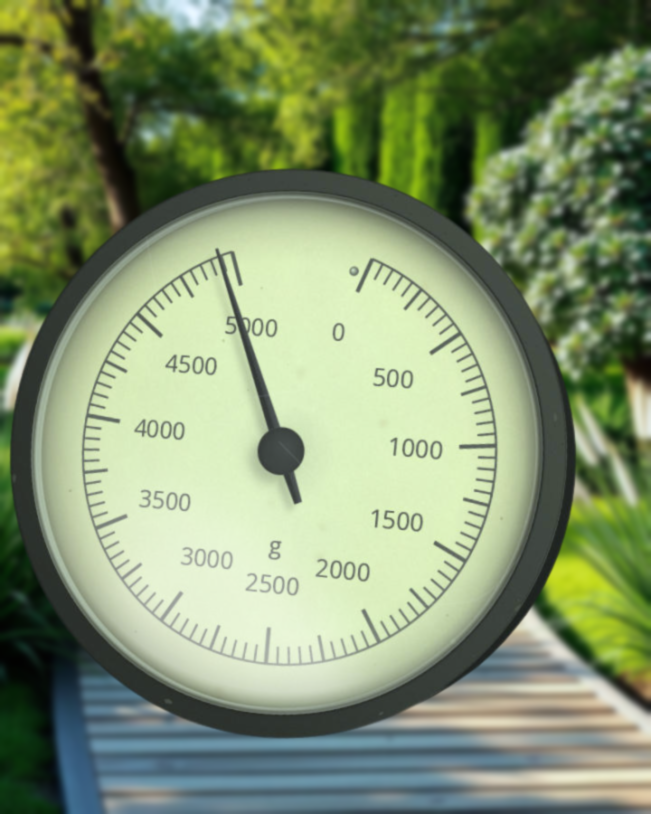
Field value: 4950; g
